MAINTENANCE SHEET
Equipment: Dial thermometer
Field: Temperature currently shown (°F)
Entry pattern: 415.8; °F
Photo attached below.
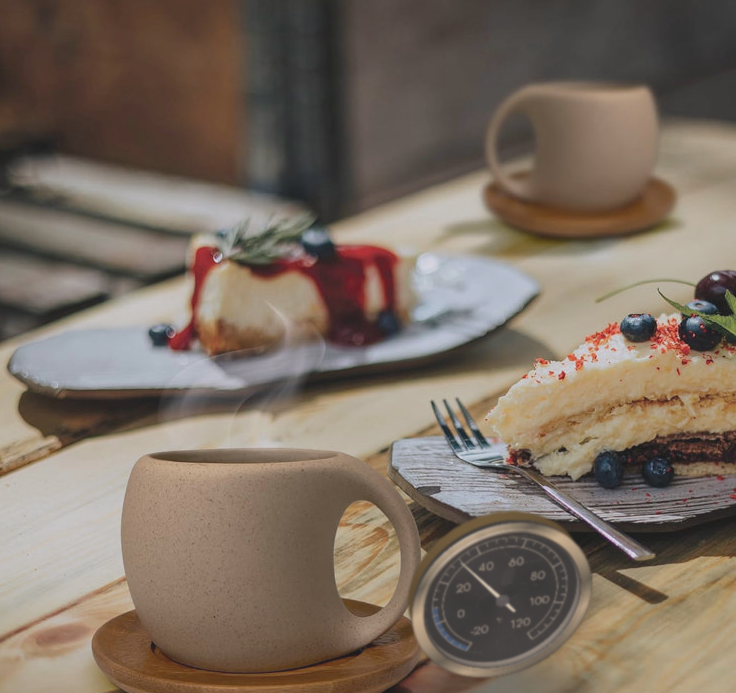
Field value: 32; °F
